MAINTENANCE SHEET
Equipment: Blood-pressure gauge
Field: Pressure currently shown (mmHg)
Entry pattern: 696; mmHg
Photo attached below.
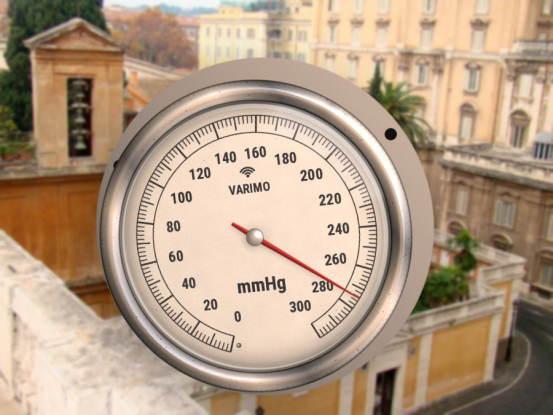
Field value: 274; mmHg
